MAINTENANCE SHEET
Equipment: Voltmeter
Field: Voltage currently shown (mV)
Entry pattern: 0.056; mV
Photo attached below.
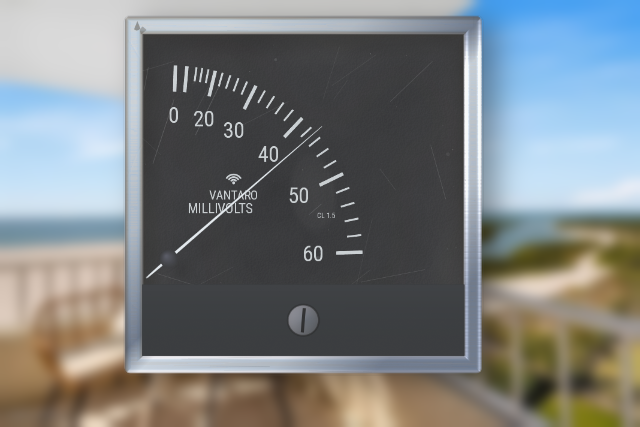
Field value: 43; mV
